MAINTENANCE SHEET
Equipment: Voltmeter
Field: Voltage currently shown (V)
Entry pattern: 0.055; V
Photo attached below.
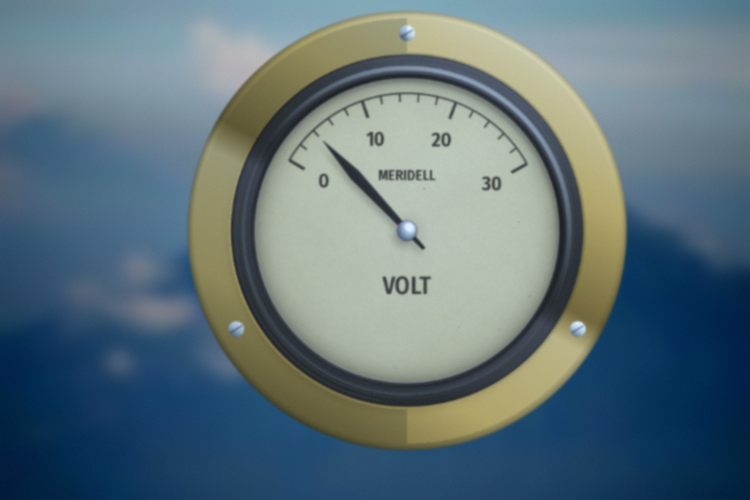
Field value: 4; V
